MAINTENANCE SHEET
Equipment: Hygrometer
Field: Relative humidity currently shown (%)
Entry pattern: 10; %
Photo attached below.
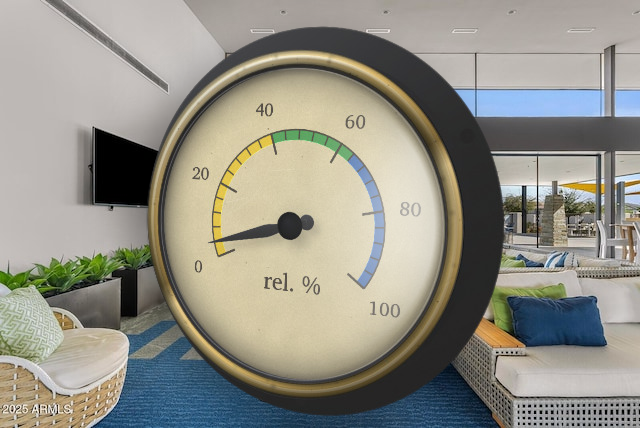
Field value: 4; %
